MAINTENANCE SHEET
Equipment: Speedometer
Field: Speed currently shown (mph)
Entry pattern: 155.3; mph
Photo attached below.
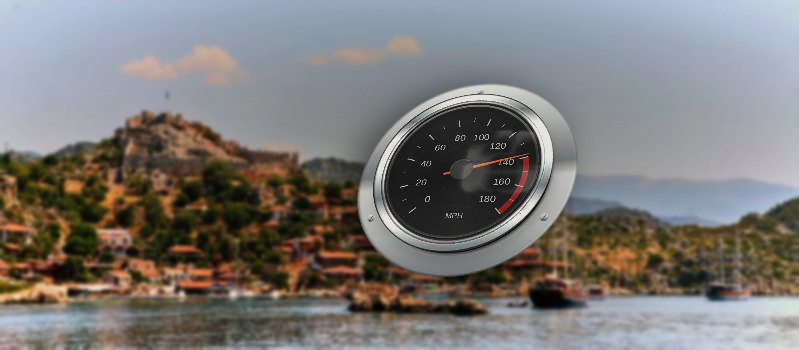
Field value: 140; mph
